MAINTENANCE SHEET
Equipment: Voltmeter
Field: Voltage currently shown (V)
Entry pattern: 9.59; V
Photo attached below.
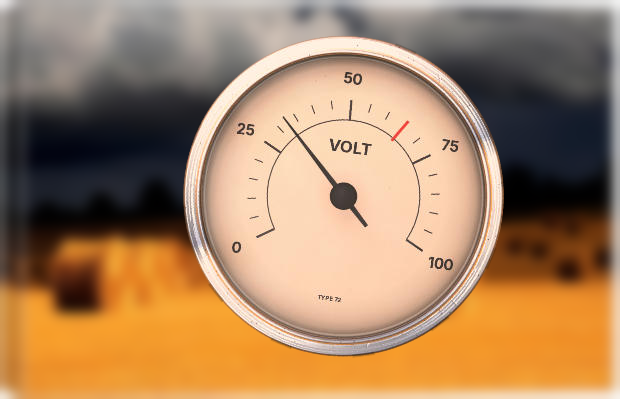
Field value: 32.5; V
